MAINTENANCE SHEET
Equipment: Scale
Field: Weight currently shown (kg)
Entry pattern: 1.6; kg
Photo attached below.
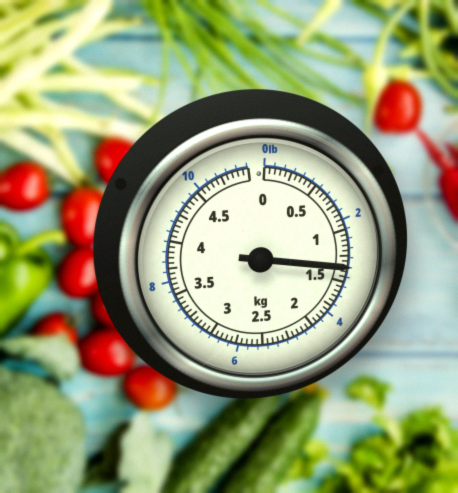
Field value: 1.35; kg
